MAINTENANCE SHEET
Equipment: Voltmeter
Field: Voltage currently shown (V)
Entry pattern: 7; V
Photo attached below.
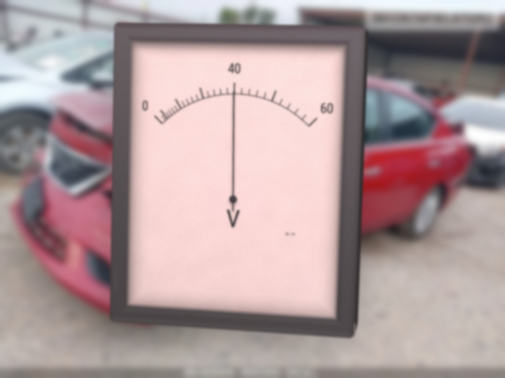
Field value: 40; V
